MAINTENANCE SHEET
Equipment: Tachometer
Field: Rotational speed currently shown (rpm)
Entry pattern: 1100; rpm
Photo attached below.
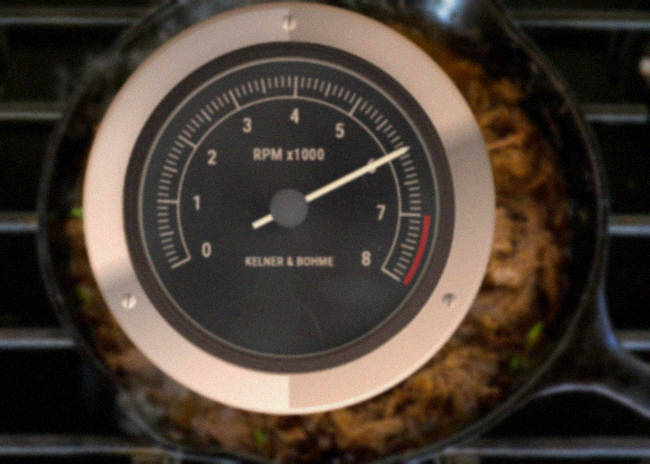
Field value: 6000; rpm
